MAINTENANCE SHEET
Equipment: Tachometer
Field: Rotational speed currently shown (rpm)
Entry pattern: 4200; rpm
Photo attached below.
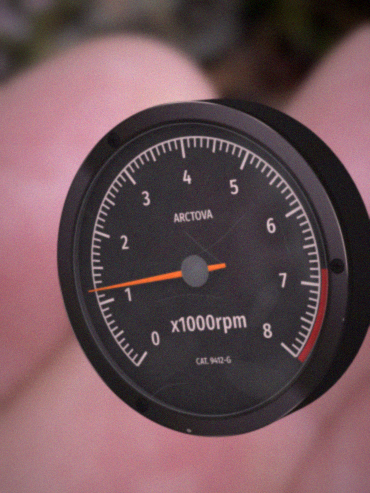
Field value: 1200; rpm
